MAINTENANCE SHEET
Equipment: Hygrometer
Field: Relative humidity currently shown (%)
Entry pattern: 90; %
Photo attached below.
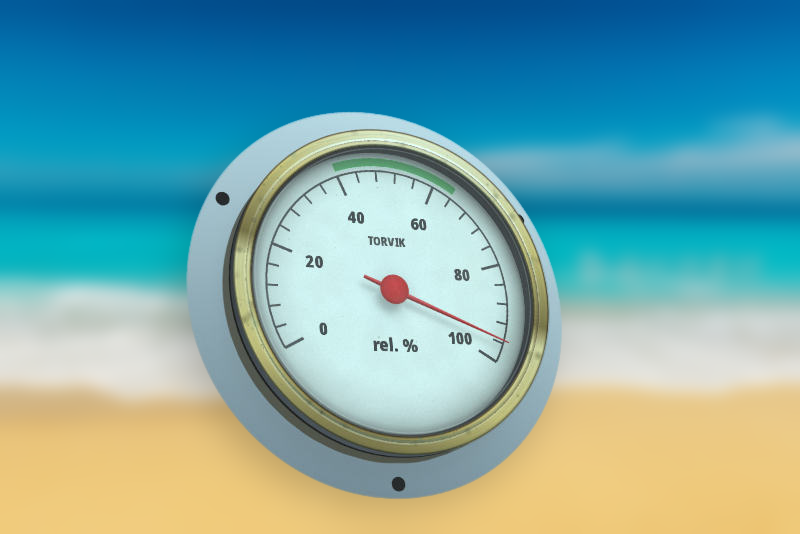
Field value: 96; %
